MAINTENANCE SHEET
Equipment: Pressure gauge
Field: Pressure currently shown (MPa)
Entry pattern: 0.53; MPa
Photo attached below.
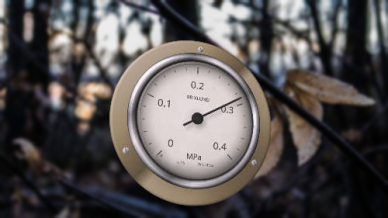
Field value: 0.29; MPa
